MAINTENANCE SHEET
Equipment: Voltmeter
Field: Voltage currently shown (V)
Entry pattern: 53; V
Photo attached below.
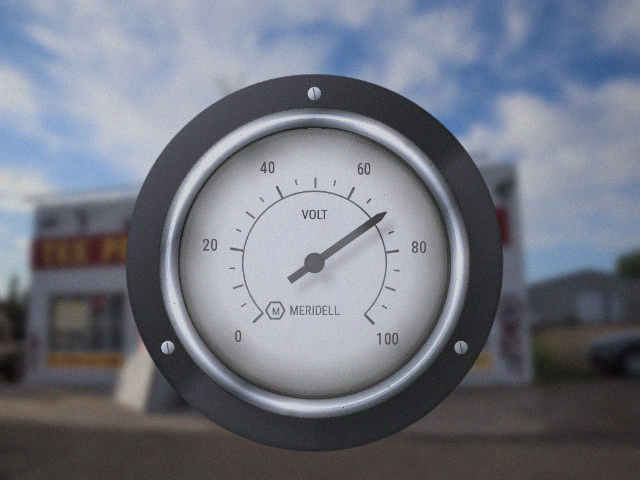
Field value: 70; V
